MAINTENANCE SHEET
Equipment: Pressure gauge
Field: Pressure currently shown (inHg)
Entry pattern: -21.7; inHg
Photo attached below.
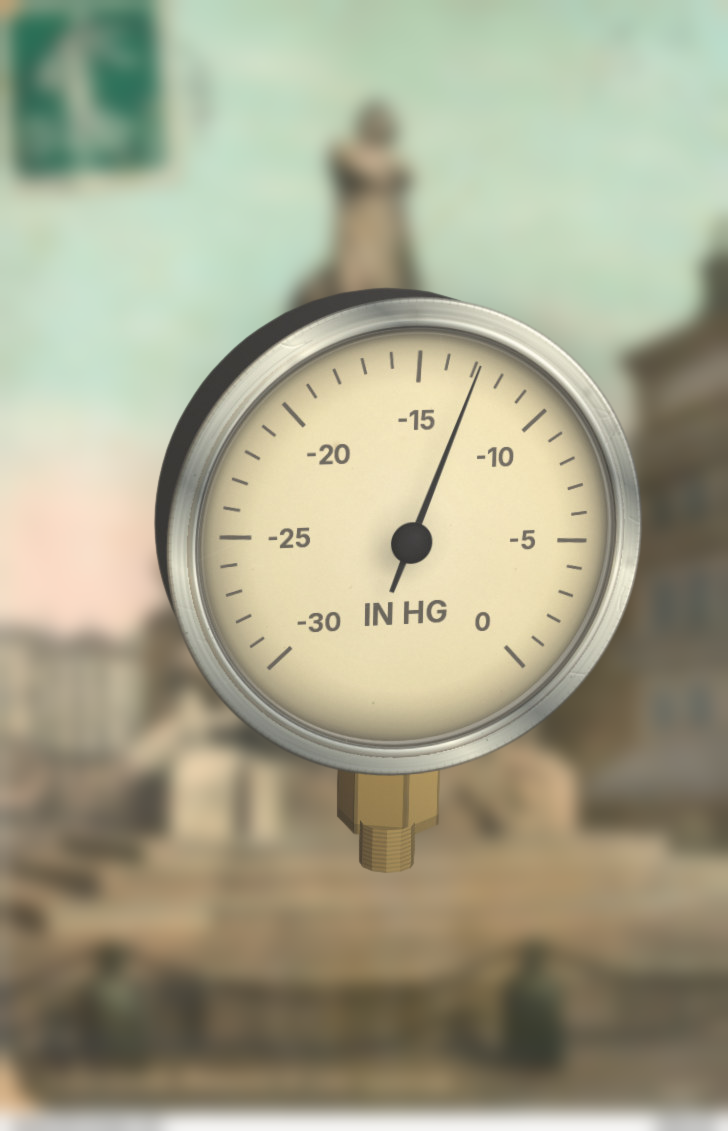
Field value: -13; inHg
